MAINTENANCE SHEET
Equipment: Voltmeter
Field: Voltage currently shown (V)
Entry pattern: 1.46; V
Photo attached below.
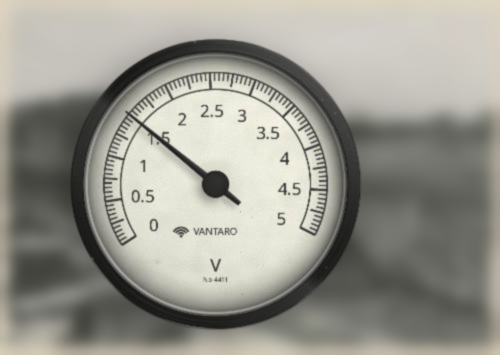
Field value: 1.5; V
